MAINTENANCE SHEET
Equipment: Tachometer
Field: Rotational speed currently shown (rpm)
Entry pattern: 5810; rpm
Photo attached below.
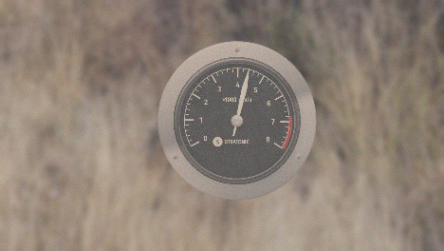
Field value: 4400; rpm
